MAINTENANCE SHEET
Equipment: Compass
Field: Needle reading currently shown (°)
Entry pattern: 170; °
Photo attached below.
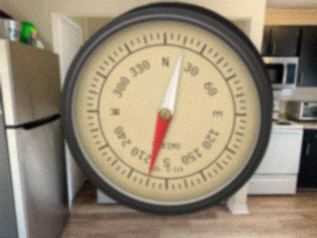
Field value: 195; °
